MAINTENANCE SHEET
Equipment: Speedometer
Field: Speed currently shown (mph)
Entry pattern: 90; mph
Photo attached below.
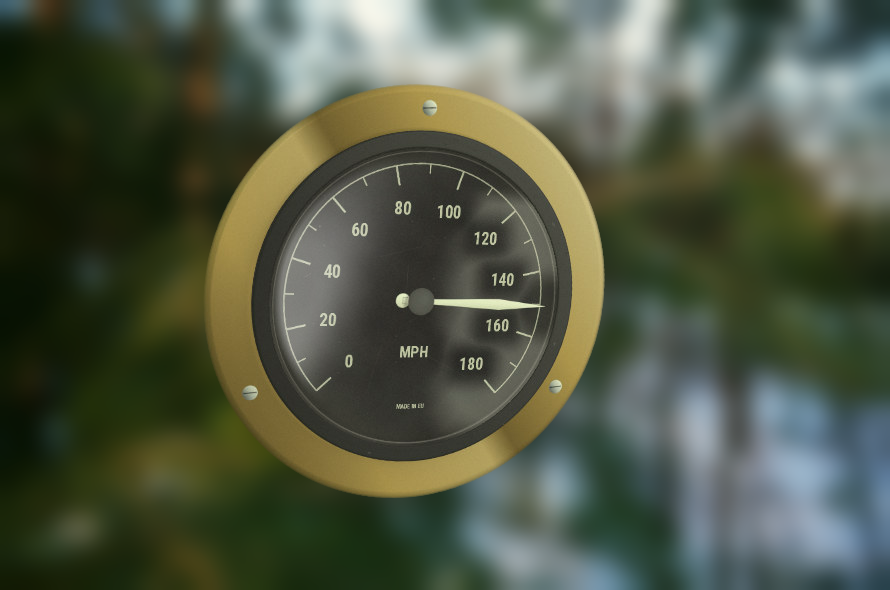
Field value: 150; mph
